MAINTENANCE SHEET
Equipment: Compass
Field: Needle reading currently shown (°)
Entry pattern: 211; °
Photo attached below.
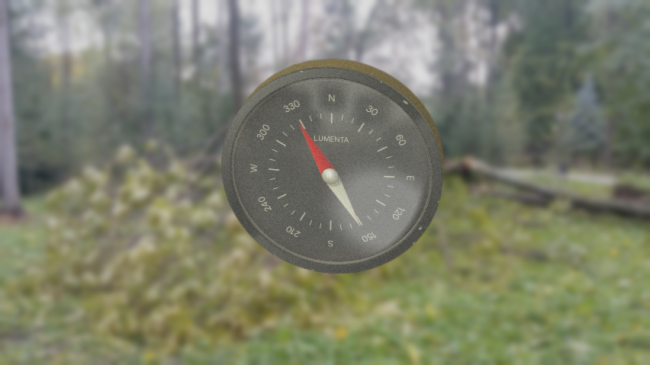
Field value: 330; °
